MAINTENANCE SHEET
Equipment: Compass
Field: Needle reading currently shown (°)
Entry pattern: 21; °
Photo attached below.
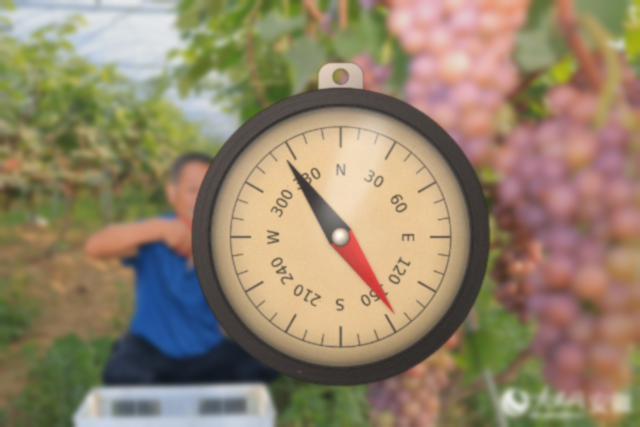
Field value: 145; °
